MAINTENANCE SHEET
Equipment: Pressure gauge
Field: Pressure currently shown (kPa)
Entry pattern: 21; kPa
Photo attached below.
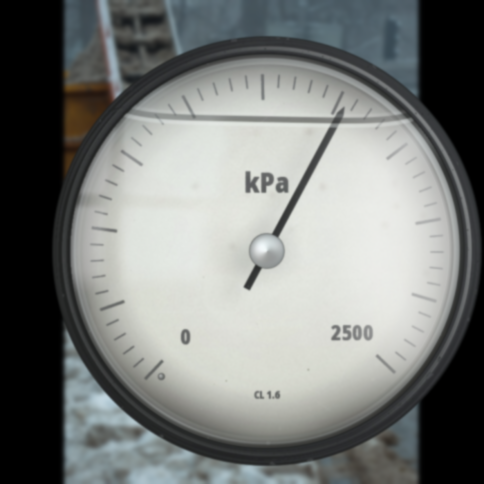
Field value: 1525; kPa
